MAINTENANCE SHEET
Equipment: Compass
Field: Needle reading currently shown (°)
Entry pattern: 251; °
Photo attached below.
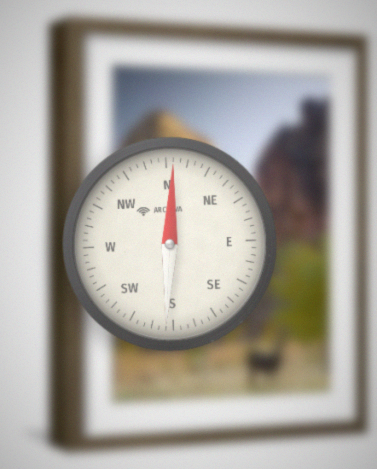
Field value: 5; °
